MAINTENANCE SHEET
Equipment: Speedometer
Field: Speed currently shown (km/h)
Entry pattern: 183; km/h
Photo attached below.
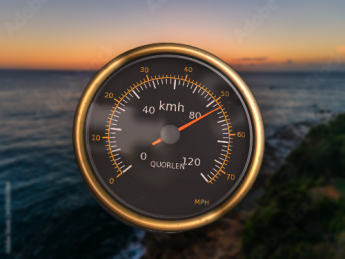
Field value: 84; km/h
